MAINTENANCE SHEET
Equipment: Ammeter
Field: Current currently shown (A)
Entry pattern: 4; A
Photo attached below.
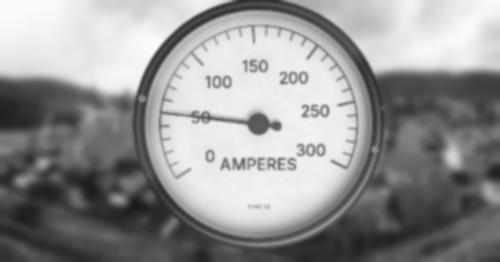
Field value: 50; A
